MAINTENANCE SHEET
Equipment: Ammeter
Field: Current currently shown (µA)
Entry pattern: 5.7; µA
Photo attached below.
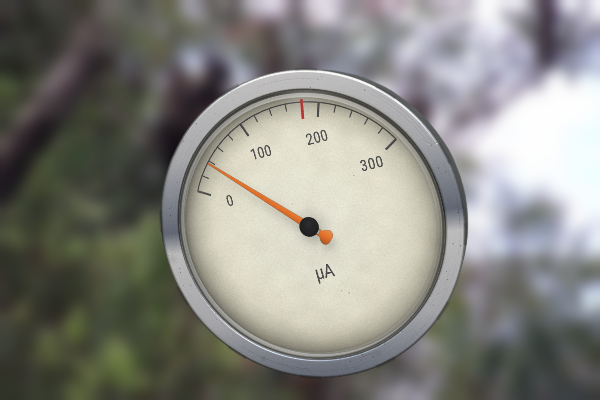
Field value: 40; µA
